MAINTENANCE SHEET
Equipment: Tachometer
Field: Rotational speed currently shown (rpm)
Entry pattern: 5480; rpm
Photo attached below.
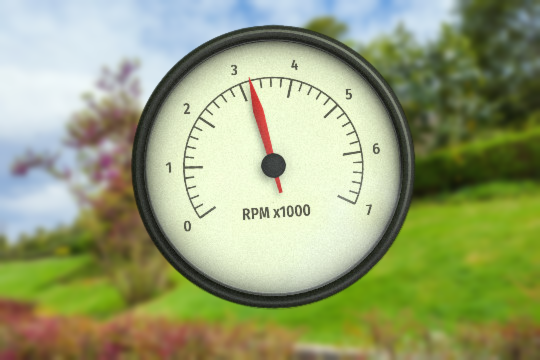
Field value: 3200; rpm
